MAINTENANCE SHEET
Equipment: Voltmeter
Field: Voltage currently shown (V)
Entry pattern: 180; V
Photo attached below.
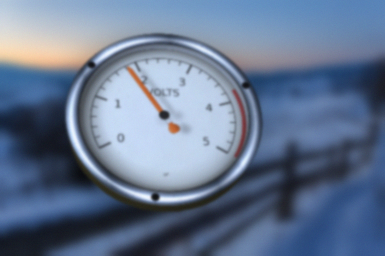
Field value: 1.8; V
